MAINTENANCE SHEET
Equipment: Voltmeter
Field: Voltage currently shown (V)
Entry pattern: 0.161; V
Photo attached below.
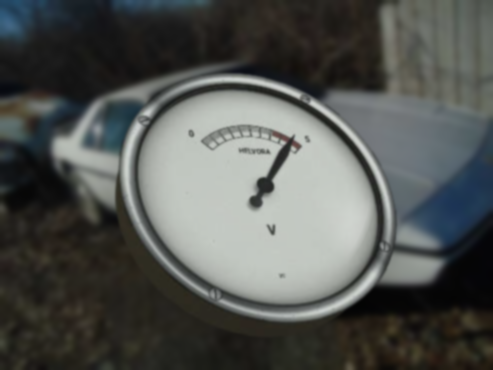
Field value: 4.5; V
